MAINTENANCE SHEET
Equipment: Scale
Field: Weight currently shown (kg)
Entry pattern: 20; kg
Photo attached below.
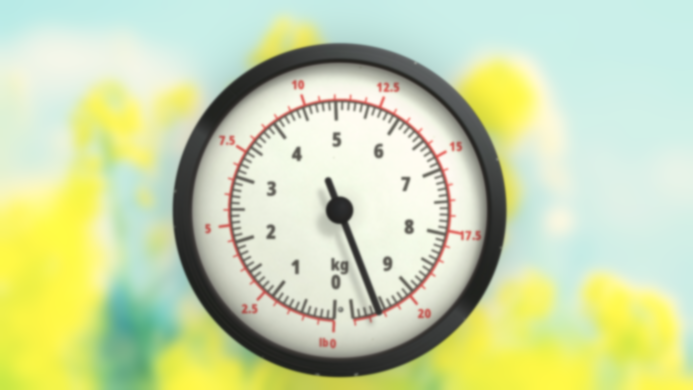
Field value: 9.6; kg
